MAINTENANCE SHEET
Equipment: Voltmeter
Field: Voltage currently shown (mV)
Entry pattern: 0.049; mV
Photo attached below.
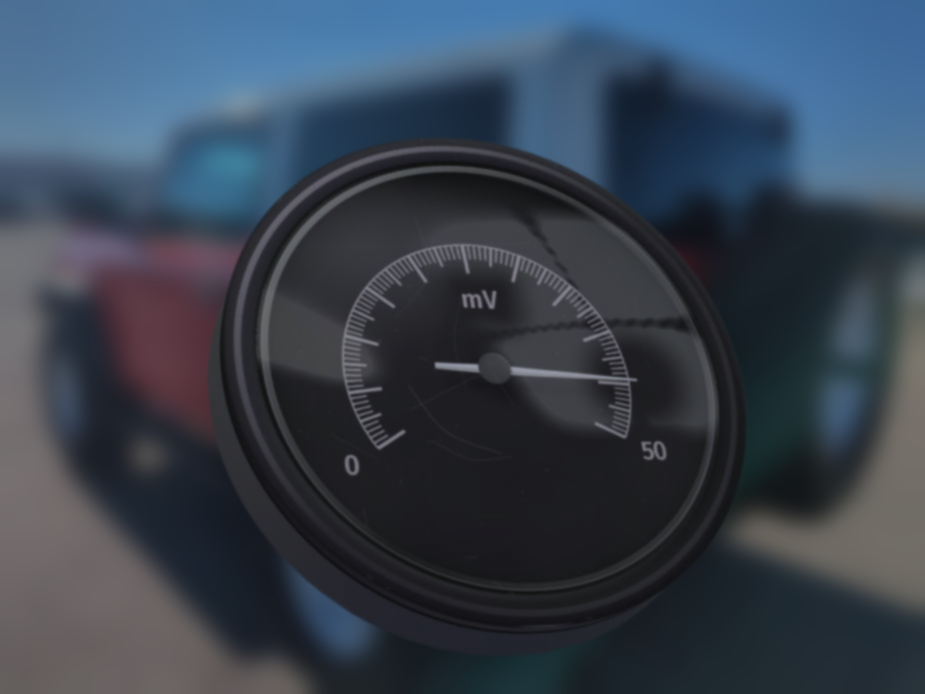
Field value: 45; mV
